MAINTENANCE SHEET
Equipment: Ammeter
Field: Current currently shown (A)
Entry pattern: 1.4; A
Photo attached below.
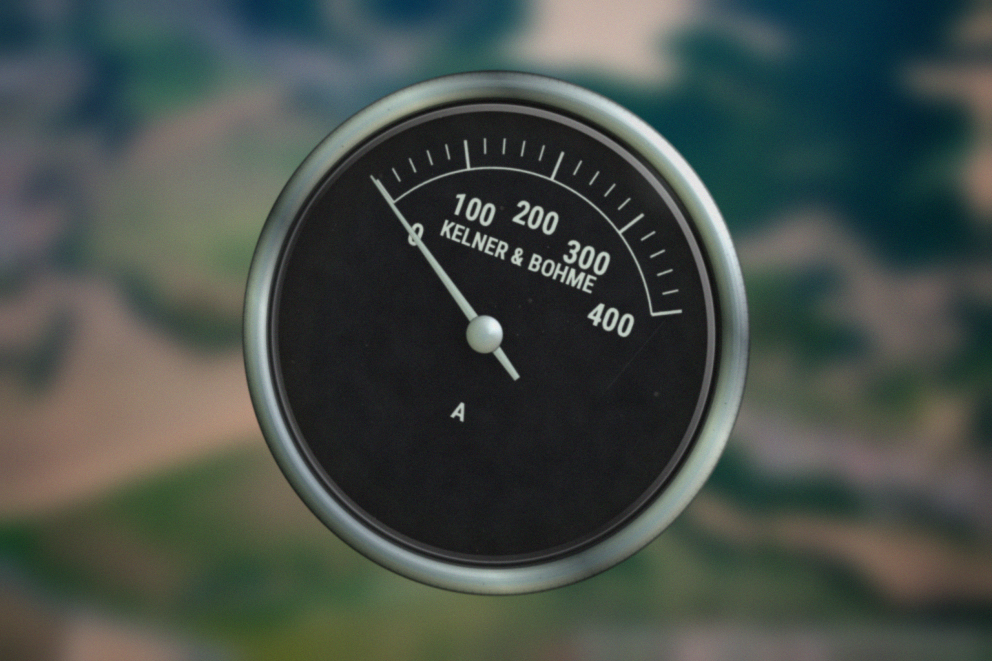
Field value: 0; A
